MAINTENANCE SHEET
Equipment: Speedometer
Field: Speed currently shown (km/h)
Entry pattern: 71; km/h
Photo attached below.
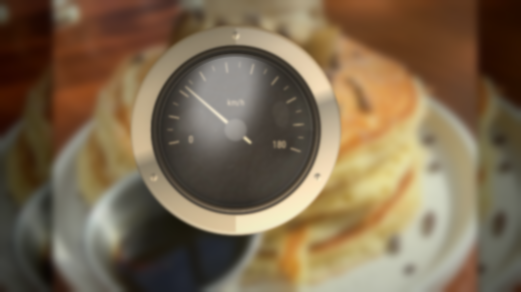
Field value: 45; km/h
